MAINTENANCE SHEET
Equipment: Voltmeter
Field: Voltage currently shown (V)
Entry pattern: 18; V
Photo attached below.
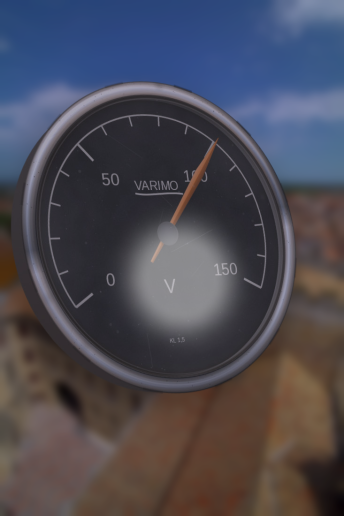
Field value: 100; V
